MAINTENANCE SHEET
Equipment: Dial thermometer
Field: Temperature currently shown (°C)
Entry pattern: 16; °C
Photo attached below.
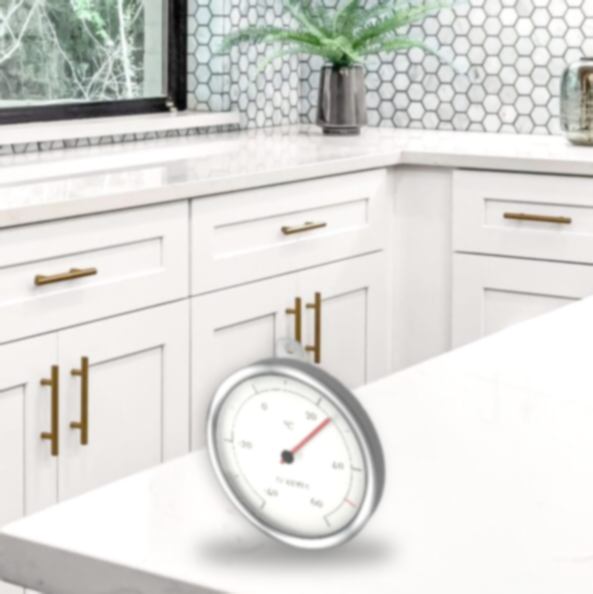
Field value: 25; °C
